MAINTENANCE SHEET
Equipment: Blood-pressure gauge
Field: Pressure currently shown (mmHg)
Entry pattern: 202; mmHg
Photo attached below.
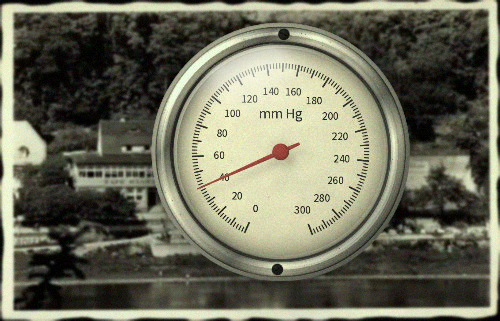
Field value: 40; mmHg
